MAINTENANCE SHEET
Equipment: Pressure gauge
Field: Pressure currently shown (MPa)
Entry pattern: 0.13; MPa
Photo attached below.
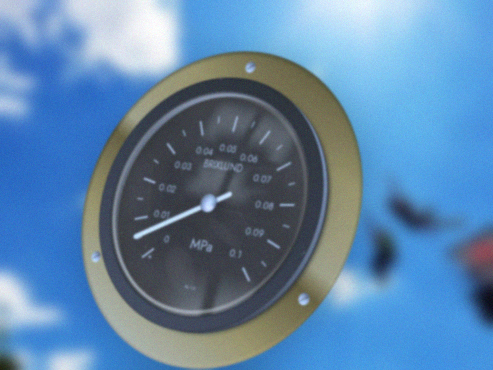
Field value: 0.005; MPa
